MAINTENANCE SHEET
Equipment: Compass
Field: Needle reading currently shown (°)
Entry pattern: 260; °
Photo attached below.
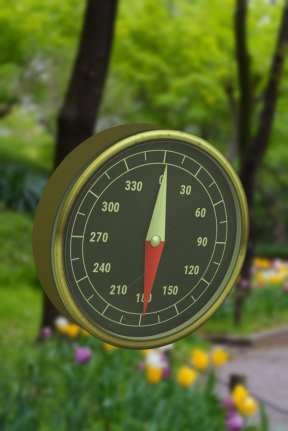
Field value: 180; °
